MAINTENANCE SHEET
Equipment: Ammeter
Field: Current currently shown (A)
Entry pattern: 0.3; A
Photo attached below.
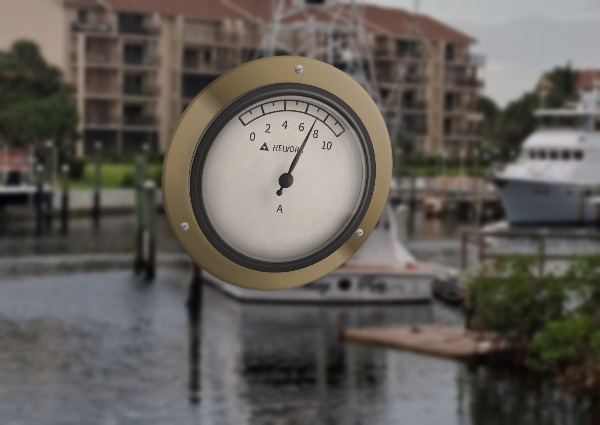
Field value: 7; A
